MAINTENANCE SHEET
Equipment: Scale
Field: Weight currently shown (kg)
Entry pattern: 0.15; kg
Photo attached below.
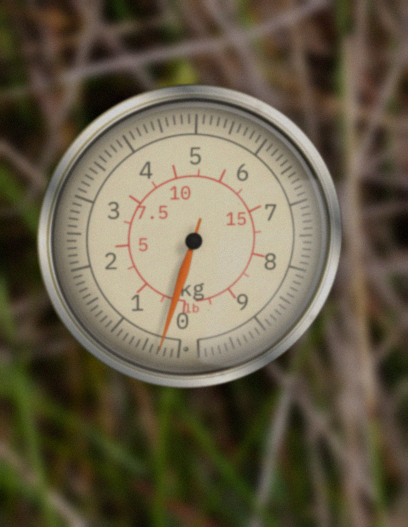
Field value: 0.3; kg
